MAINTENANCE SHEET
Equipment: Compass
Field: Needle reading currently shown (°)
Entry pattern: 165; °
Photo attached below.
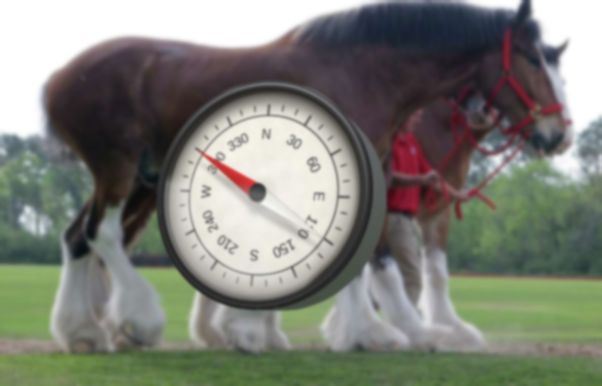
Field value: 300; °
